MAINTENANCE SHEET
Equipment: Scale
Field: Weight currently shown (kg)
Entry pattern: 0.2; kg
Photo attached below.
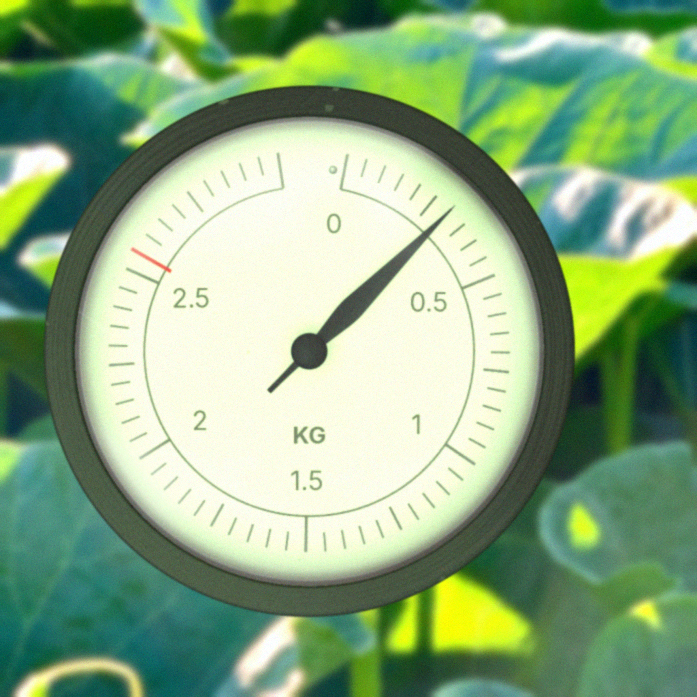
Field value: 0.3; kg
